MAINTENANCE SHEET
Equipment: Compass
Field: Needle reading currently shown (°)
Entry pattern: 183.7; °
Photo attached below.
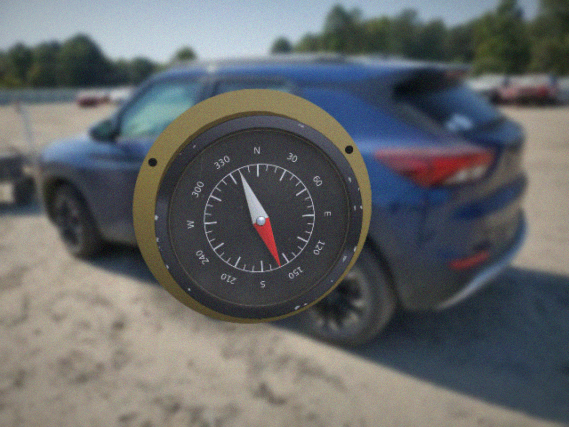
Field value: 160; °
